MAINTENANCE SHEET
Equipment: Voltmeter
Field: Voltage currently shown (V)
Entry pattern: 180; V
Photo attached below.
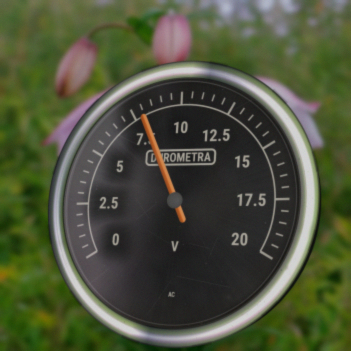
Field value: 8; V
